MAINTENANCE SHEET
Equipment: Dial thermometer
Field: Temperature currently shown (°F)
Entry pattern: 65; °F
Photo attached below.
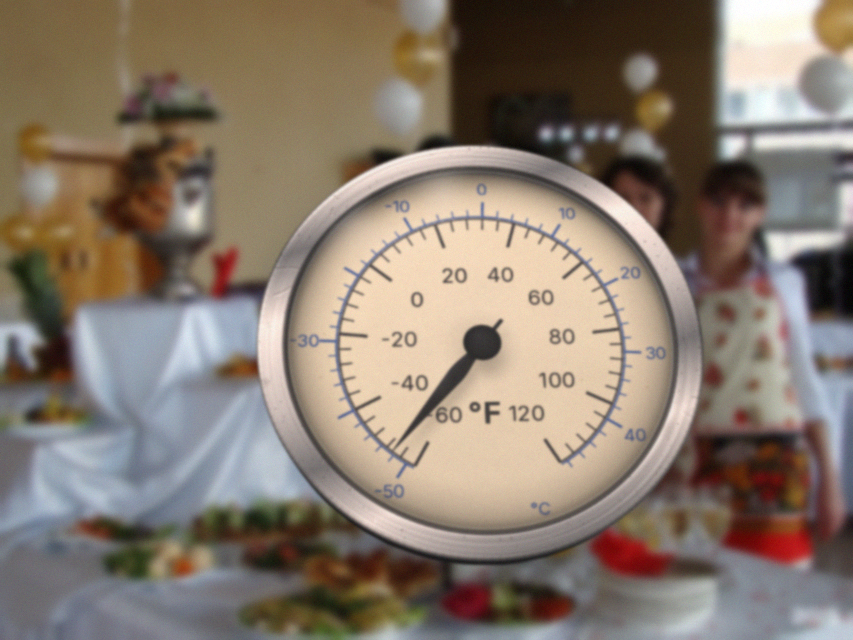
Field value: -54; °F
